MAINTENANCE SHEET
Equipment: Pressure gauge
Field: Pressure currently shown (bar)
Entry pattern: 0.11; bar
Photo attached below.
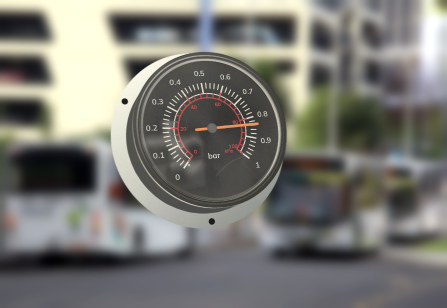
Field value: 0.84; bar
